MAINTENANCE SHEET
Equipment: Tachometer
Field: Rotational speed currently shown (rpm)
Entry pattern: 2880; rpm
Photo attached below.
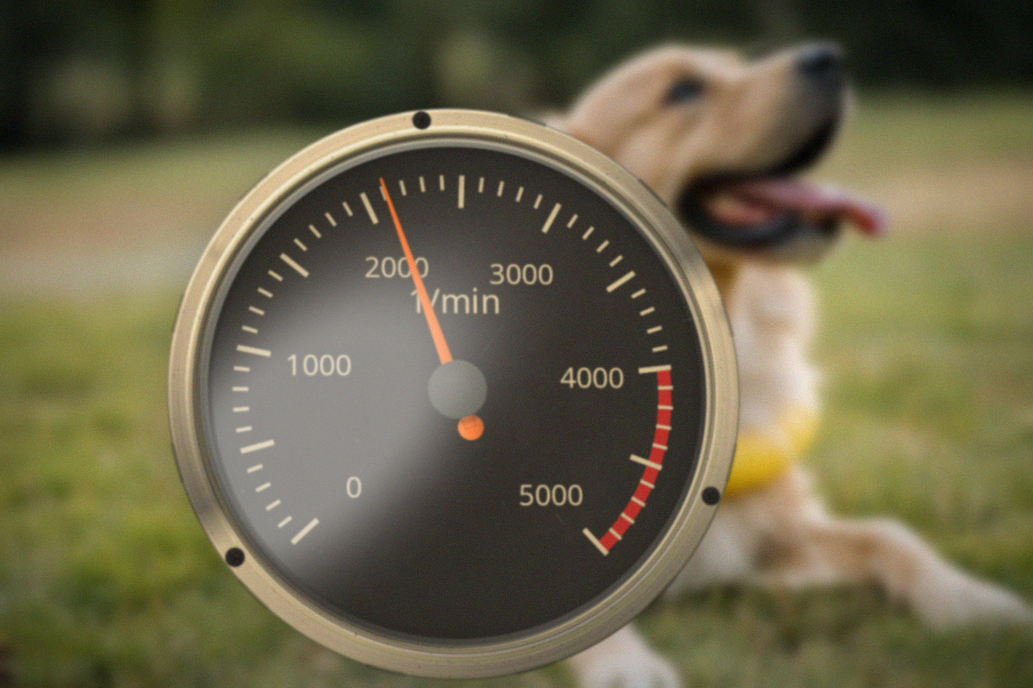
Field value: 2100; rpm
